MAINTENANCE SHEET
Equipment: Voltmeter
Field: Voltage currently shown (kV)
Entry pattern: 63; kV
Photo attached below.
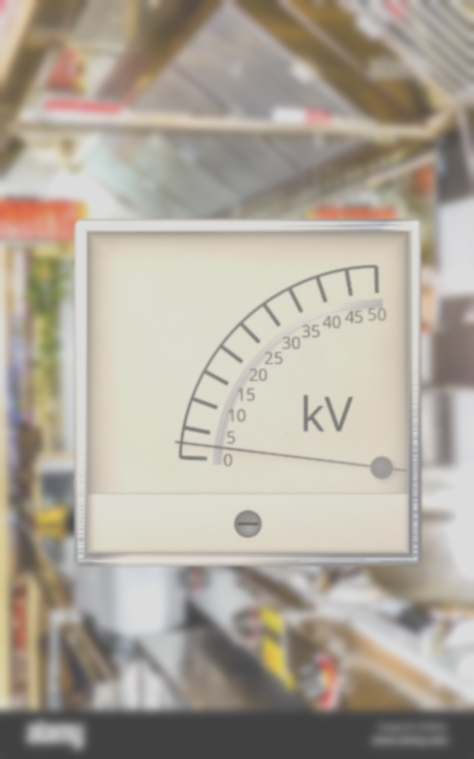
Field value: 2.5; kV
